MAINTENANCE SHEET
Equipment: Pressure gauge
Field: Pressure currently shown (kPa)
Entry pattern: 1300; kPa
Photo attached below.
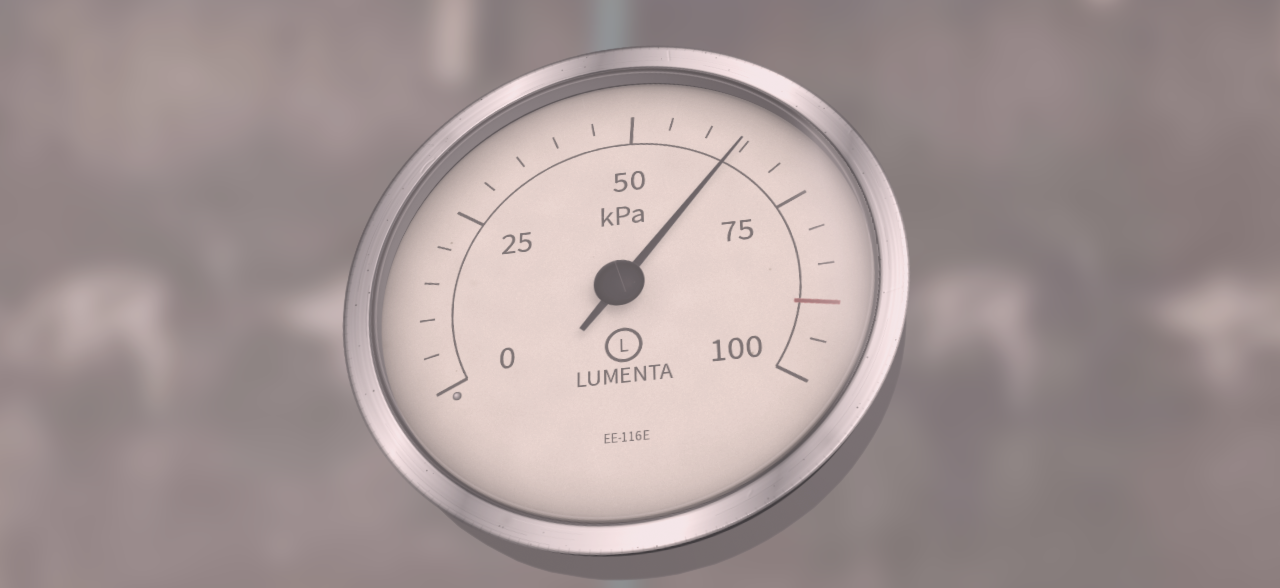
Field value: 65; kPa
